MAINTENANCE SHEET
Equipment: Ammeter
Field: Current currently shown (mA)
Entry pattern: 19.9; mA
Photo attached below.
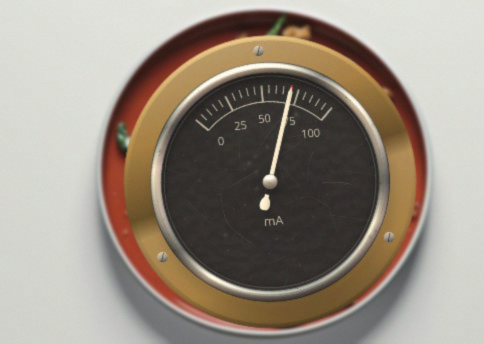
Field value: 70; mA
